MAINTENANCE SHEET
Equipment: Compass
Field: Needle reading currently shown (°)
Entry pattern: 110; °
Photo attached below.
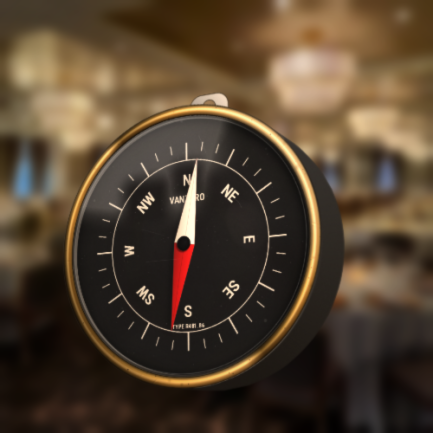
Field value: 190; °
